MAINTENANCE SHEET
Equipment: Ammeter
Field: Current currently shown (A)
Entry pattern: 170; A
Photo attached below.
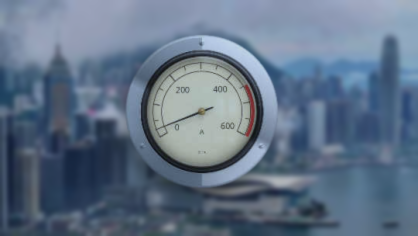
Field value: 25; A
